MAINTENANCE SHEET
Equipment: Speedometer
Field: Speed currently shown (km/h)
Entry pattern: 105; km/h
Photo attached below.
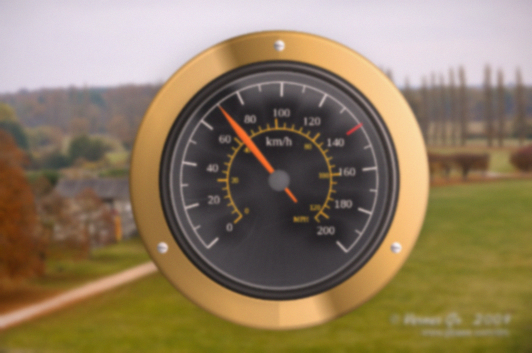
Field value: 70; km/h
